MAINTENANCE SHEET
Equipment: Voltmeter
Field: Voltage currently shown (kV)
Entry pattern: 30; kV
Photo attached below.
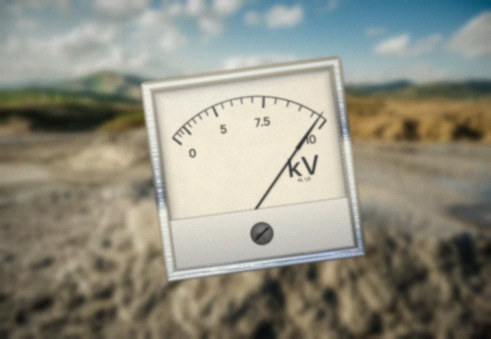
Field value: 9.75; kV
